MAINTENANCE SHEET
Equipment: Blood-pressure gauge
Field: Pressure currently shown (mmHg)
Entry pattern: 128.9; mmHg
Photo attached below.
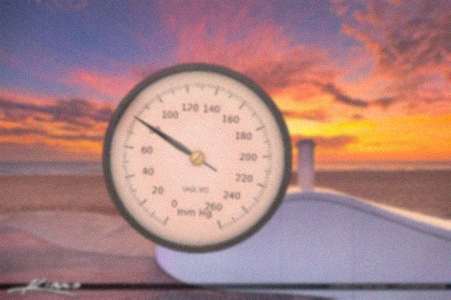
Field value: 80; mmHg
